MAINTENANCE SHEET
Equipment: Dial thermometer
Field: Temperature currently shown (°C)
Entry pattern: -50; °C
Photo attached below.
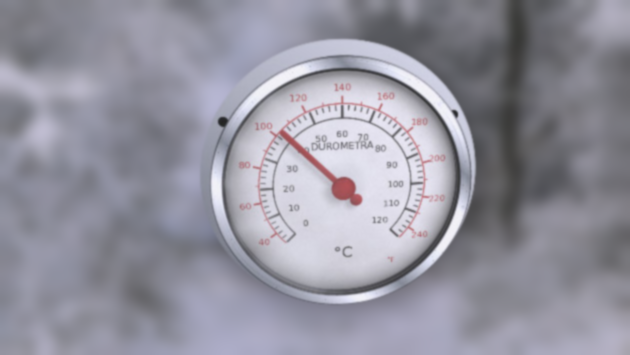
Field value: 40; °C
